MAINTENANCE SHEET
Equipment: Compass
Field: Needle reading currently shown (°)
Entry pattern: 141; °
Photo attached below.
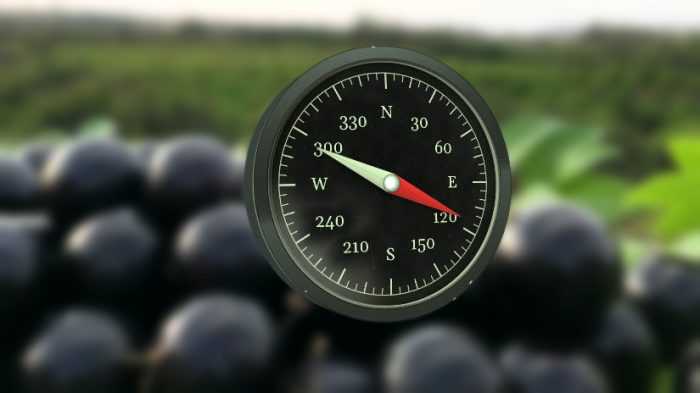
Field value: 115; °
